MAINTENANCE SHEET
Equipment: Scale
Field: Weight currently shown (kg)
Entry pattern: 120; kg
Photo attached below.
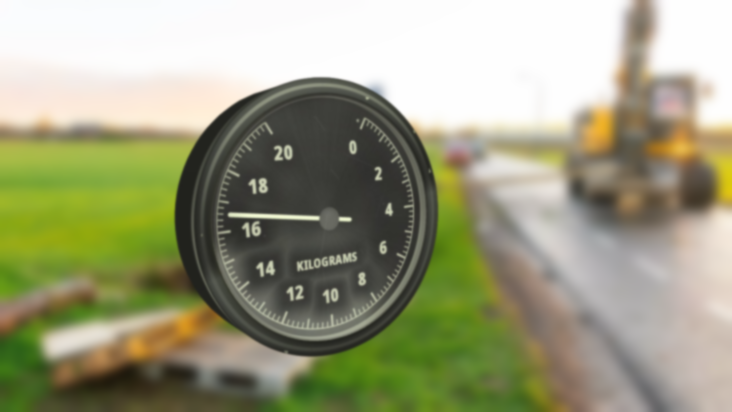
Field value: 16.6; kg
